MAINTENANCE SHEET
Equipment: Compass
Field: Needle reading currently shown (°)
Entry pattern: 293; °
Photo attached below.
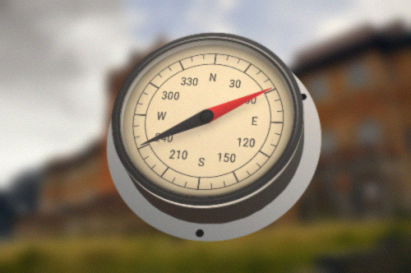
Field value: 60; °
